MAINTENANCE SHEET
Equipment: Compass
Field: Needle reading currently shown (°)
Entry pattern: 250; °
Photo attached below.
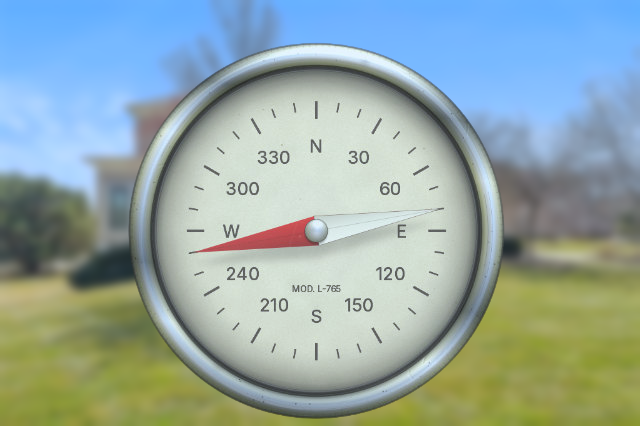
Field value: 260; °
